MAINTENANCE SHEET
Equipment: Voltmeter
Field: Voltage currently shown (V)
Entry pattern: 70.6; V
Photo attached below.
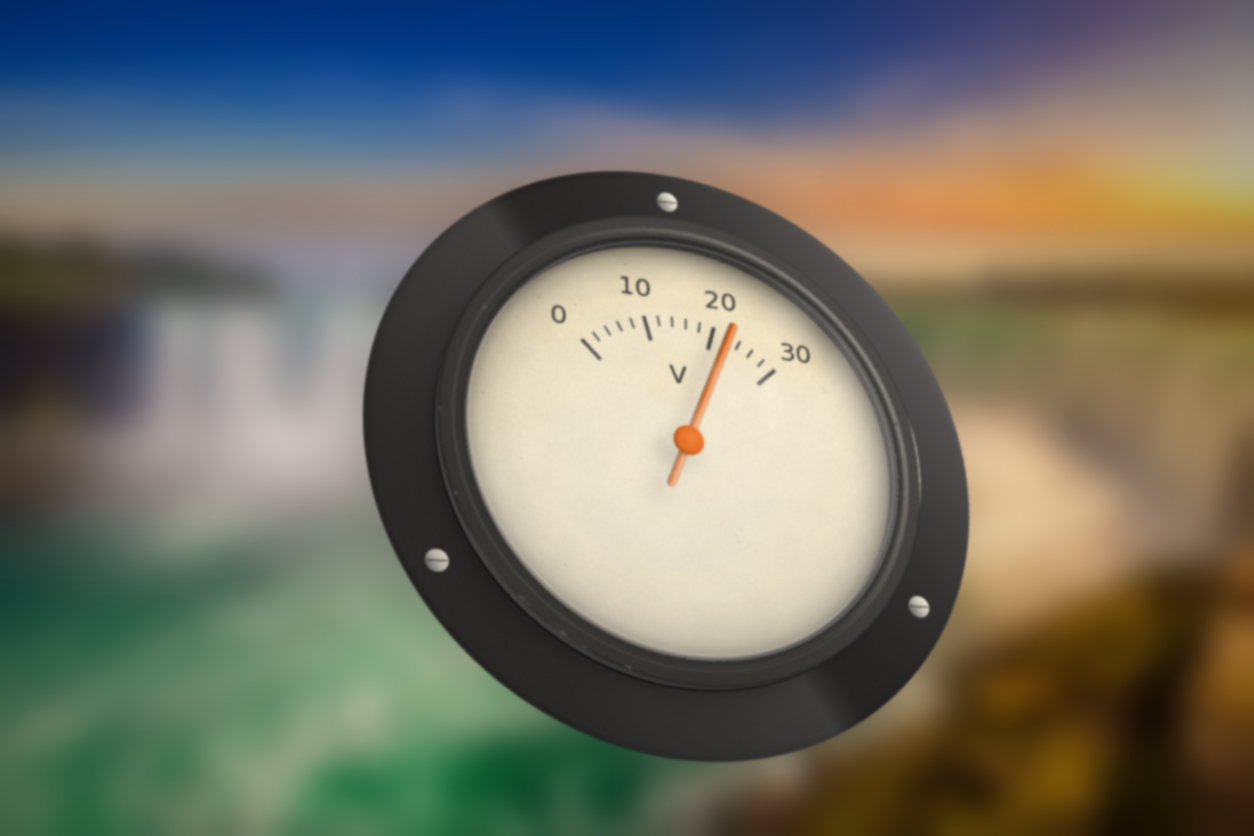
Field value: 22; V
